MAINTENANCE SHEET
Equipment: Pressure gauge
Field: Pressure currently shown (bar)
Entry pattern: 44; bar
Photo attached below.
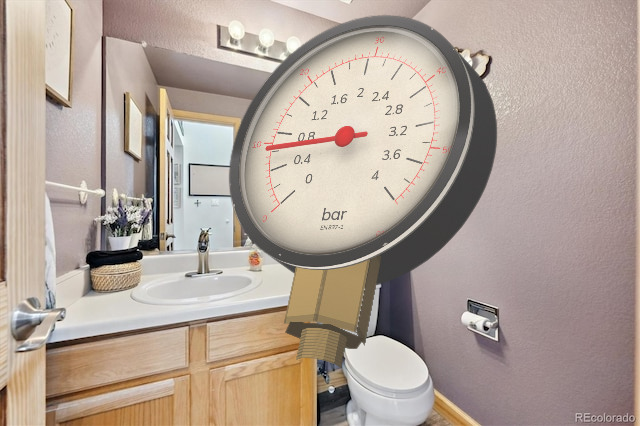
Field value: 0.6; bar
